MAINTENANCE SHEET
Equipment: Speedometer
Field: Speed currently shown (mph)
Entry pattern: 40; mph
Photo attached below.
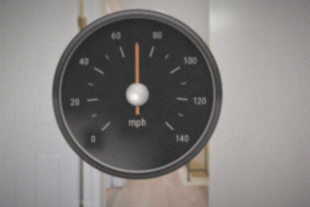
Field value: 70; mph
